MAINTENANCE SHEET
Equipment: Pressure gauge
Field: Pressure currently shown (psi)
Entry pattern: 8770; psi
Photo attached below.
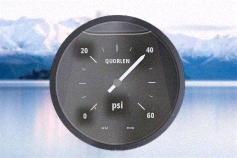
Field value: 40; psi
